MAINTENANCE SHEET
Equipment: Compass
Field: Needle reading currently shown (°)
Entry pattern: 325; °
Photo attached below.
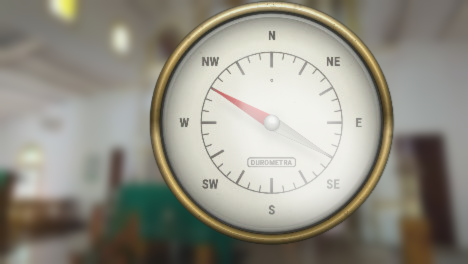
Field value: 300; °
